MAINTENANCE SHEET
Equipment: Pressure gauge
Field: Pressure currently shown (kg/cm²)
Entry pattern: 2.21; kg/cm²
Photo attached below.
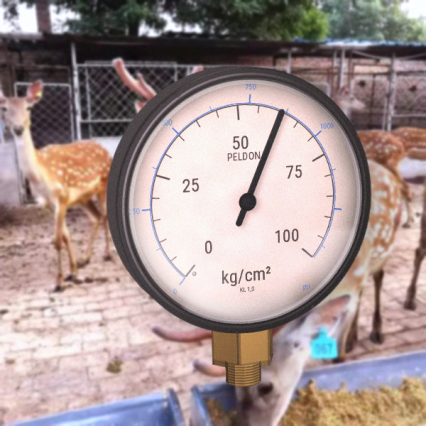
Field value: 60; kg/cm²
